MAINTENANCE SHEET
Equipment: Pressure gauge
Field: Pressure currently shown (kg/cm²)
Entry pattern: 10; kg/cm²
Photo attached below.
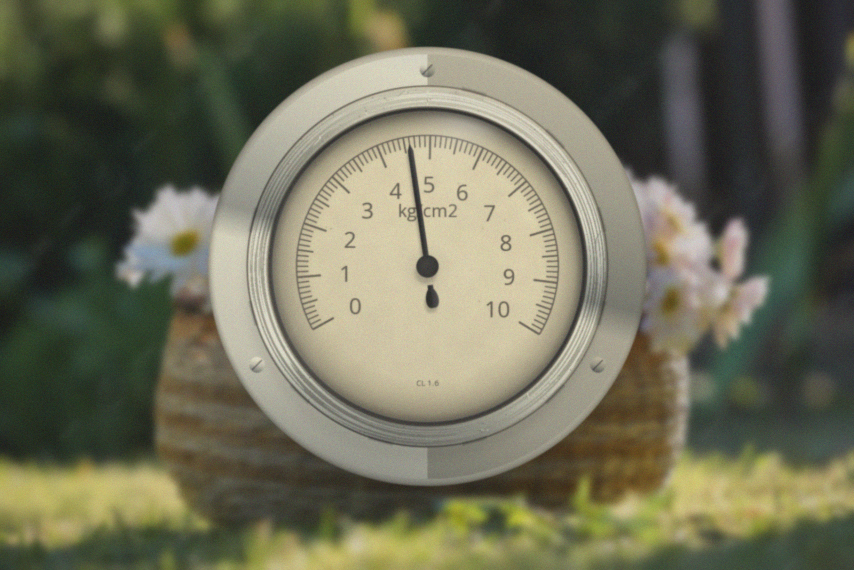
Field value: 4.6; kg/cm²
